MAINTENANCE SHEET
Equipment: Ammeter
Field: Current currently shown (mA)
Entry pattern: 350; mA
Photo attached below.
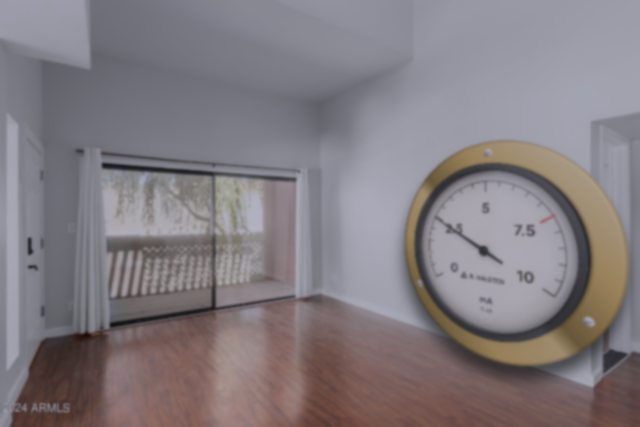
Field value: 2.5; mA
